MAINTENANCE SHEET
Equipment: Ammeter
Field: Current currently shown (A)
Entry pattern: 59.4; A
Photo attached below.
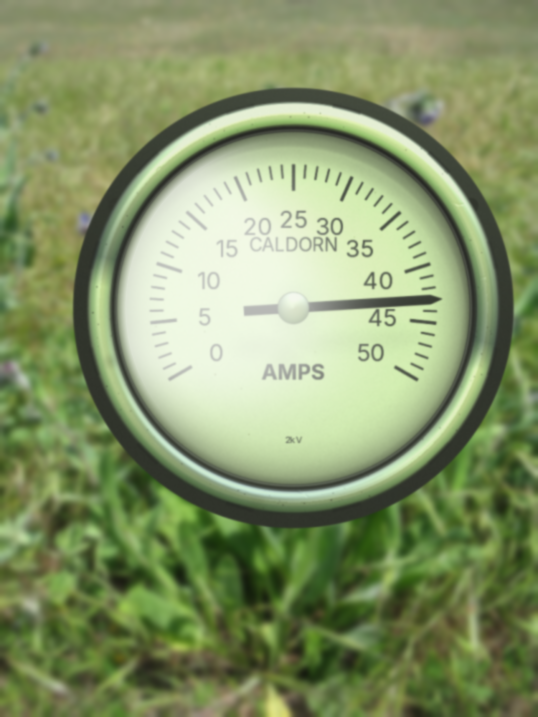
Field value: 43; A
